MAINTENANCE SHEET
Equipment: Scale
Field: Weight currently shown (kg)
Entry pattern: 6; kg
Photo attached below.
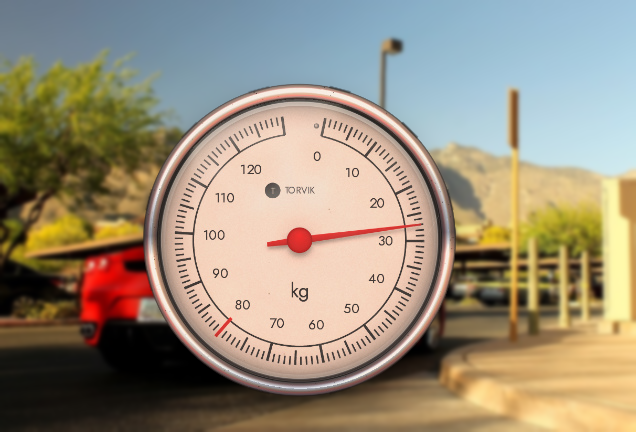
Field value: 27; kg
